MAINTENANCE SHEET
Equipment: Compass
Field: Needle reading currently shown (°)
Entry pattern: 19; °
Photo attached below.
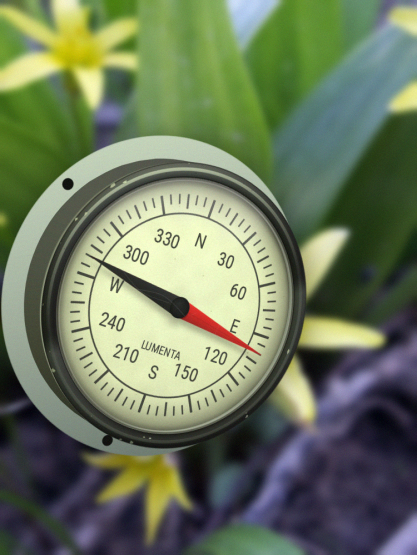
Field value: 100; °
